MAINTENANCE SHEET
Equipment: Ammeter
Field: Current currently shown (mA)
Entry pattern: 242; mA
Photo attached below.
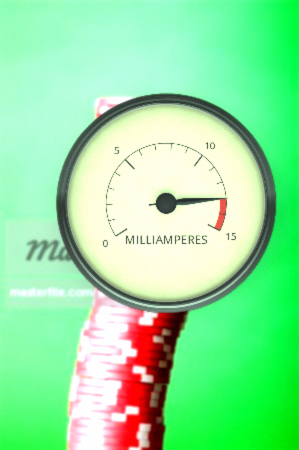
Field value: 13; mA
